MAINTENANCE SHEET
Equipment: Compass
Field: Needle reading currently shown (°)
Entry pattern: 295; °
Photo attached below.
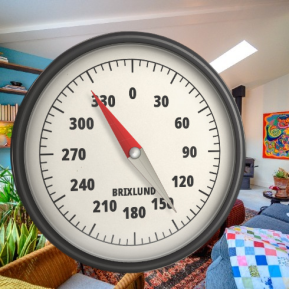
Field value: 325; °
